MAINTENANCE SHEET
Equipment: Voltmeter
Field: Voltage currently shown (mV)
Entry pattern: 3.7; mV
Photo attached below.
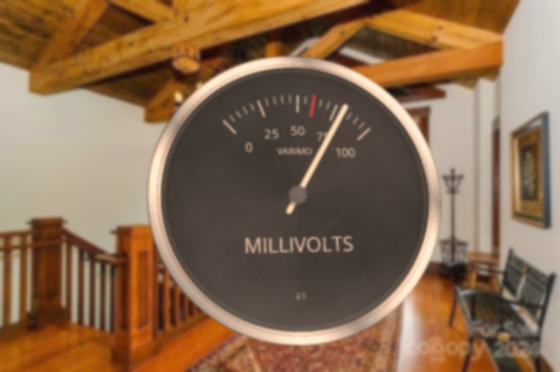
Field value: 80; mV
